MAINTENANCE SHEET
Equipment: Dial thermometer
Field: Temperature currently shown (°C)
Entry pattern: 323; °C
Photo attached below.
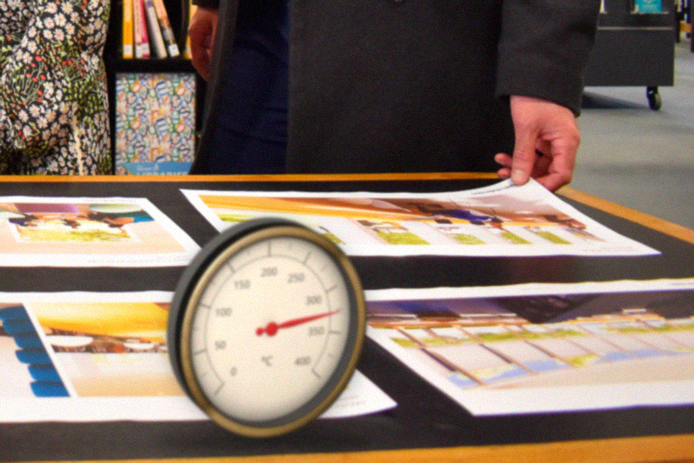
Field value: 325; °C
